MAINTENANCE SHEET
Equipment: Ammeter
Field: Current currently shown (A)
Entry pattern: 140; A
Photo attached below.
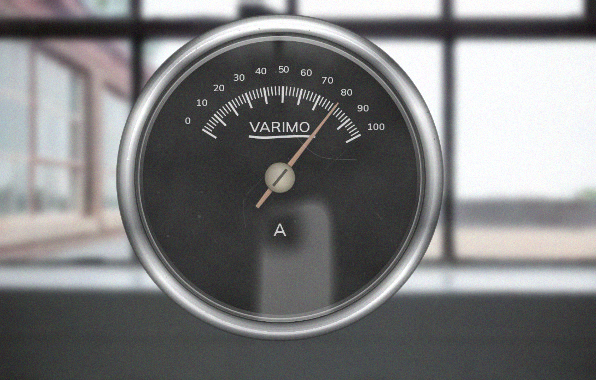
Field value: 80; A
